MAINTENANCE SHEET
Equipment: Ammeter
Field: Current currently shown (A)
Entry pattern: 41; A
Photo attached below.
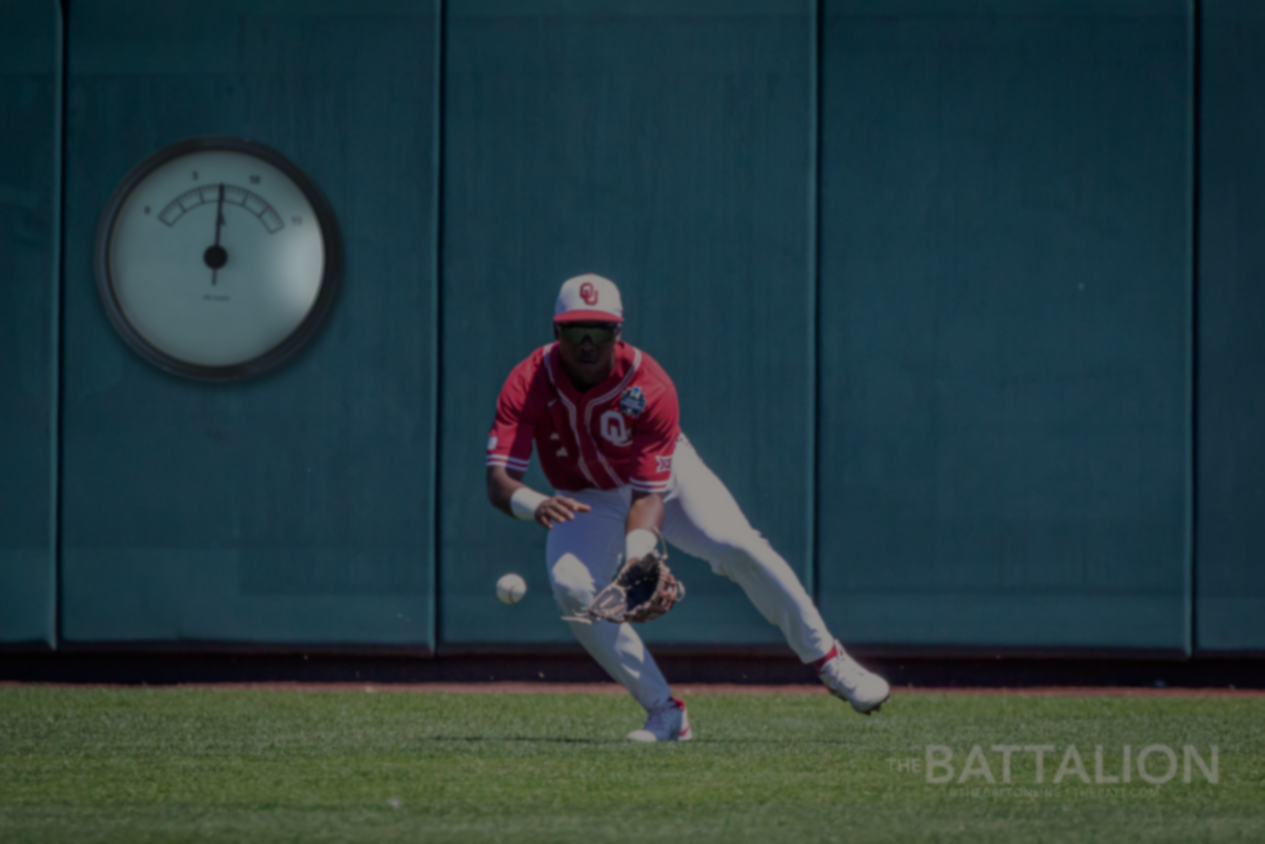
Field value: 7.5; A
